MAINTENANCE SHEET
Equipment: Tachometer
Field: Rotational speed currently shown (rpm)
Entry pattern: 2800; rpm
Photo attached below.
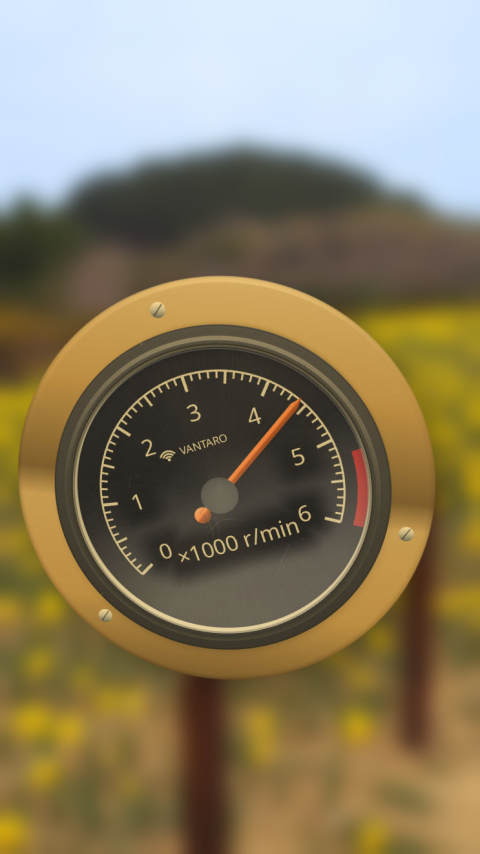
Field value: 4400; rpm
